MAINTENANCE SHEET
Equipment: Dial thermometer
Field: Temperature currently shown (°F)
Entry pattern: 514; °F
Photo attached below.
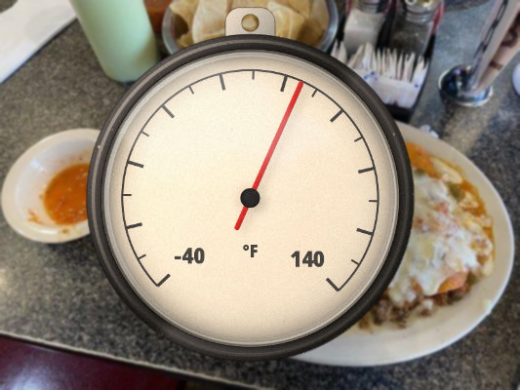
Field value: 65; °F
